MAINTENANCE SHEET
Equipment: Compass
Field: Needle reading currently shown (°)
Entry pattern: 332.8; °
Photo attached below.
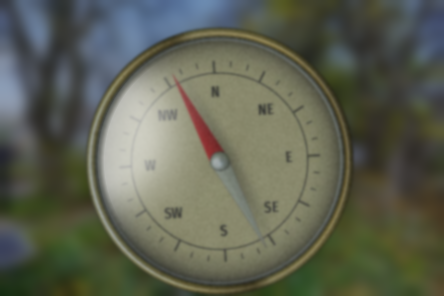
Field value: 335; °
